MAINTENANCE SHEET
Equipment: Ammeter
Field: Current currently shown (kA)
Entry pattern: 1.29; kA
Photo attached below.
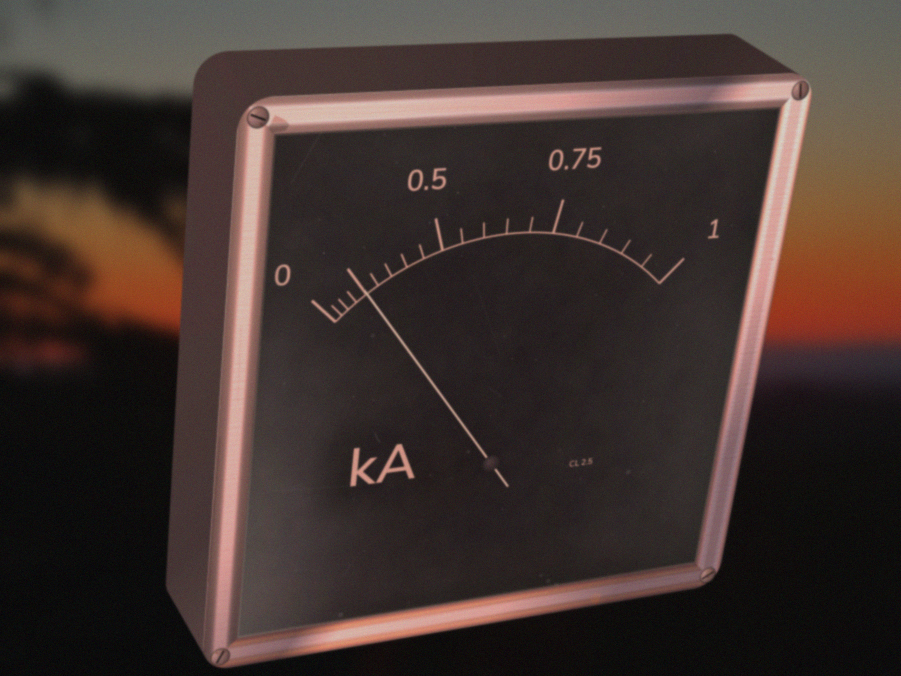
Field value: 0.25; kA
